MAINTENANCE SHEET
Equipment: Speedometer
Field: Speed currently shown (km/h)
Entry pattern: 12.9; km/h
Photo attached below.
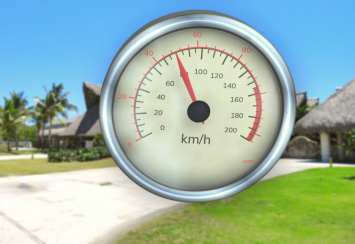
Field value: 80; km/h
